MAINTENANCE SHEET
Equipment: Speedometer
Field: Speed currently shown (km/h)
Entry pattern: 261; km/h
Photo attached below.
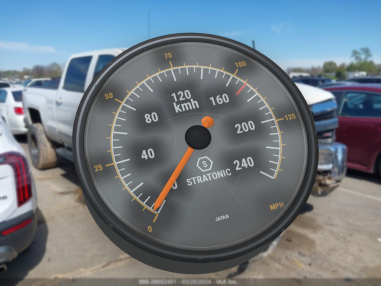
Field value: 2.5; km/h
